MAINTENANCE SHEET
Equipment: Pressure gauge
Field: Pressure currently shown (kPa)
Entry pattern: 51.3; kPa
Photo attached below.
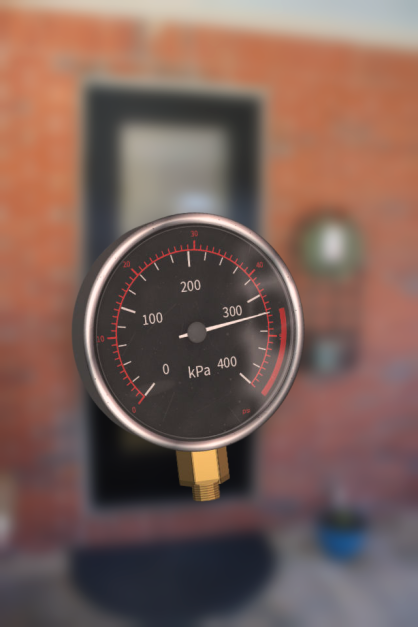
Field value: 320; kPa
